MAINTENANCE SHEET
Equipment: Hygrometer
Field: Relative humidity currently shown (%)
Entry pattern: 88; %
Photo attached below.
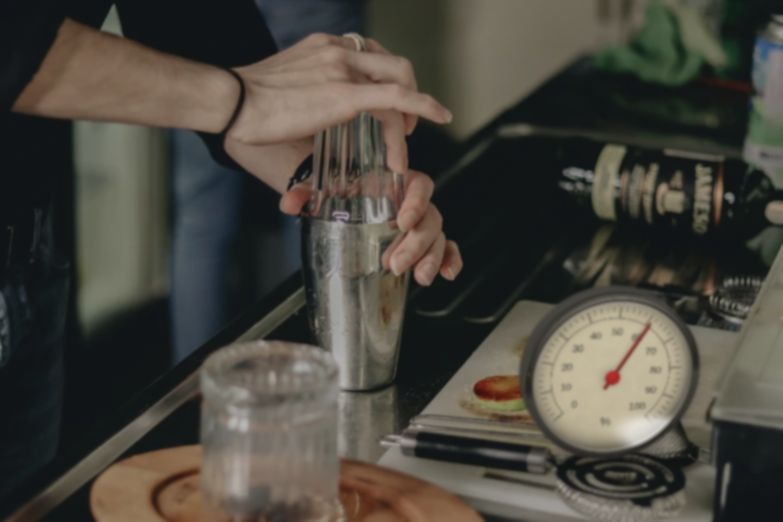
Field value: 60; %
